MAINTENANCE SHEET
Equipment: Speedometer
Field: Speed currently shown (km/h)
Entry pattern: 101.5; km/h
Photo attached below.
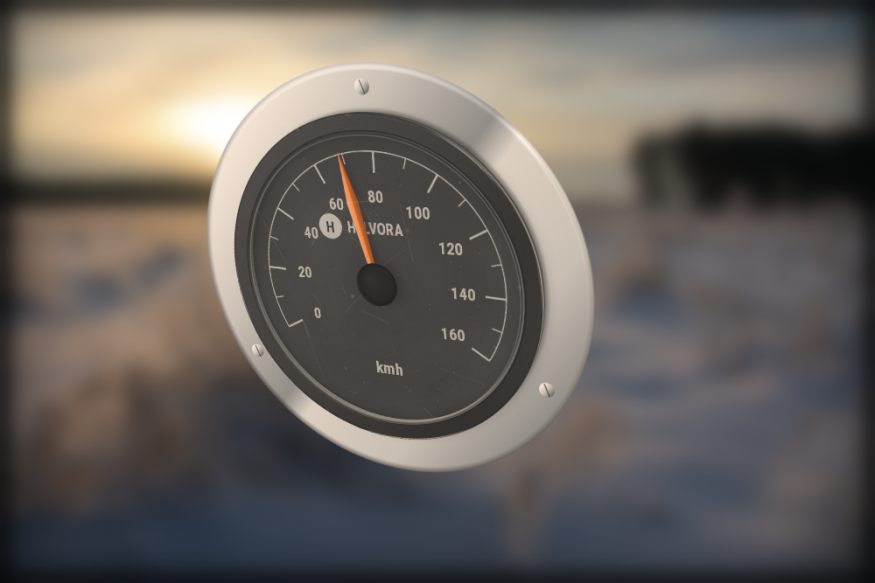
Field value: 70; km/h
